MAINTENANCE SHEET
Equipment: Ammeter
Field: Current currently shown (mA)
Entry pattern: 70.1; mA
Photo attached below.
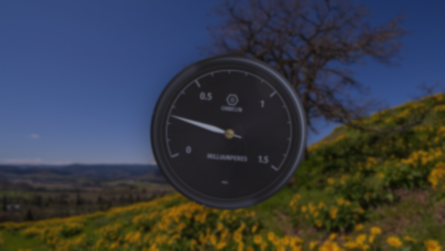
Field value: 0.25; mA
